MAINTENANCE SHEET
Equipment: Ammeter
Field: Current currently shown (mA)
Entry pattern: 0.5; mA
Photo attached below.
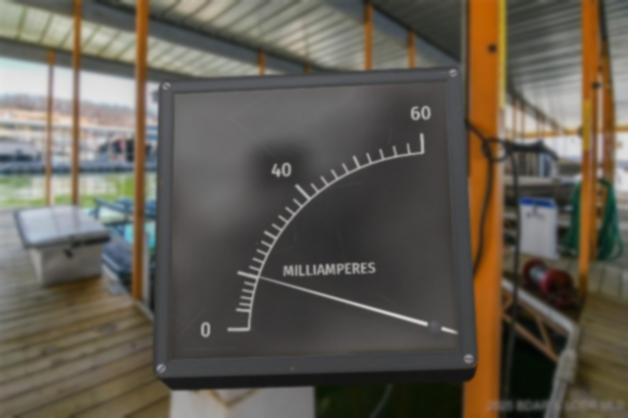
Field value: 20; mA
